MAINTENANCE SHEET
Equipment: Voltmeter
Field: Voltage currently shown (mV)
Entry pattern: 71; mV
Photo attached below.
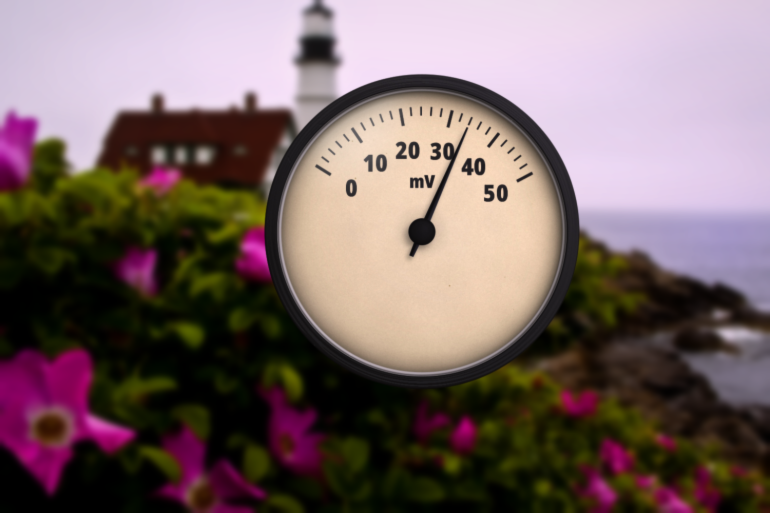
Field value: 34; mV
